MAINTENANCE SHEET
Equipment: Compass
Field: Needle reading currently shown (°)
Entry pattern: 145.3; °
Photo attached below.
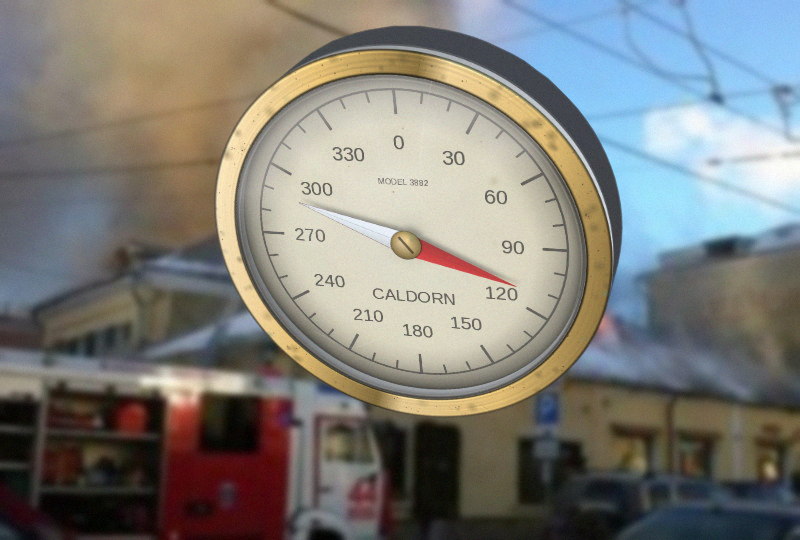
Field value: 110; °
